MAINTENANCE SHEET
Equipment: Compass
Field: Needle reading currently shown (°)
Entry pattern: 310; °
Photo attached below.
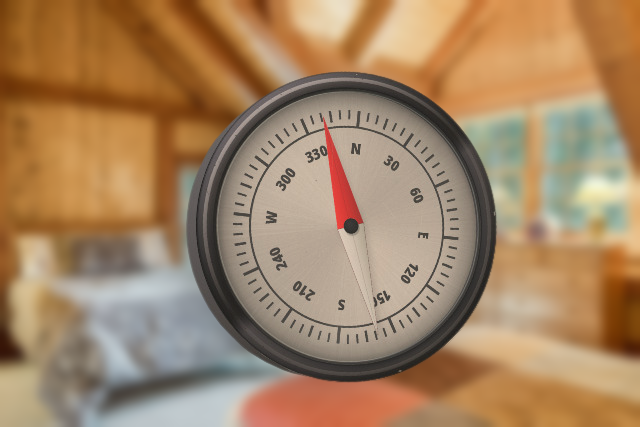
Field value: 340; °
